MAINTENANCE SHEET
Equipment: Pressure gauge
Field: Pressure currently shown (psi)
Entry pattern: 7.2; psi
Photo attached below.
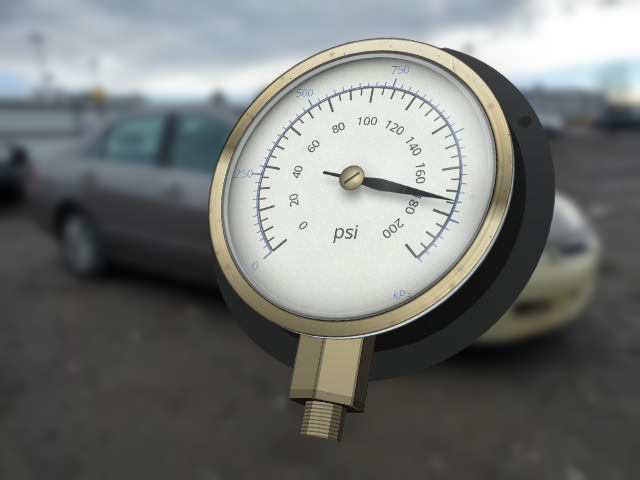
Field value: 175; psi
